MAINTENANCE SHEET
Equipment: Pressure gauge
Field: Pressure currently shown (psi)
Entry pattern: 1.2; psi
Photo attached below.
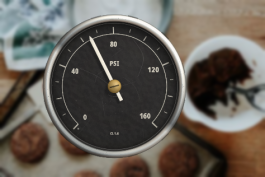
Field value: 65; psi
